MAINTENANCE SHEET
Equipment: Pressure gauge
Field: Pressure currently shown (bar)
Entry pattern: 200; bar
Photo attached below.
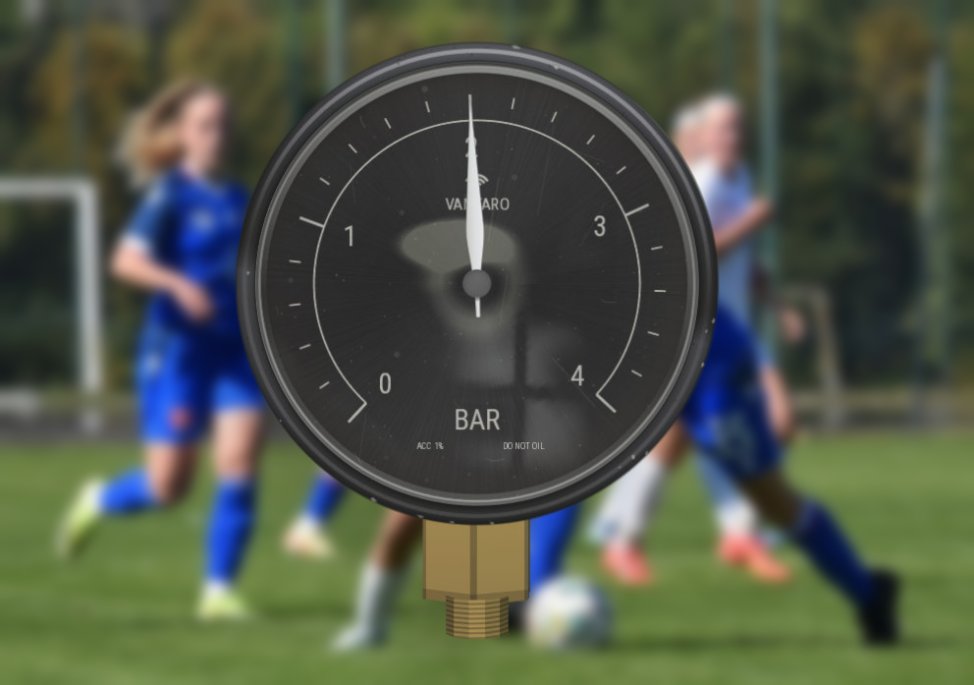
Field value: 2; bar
